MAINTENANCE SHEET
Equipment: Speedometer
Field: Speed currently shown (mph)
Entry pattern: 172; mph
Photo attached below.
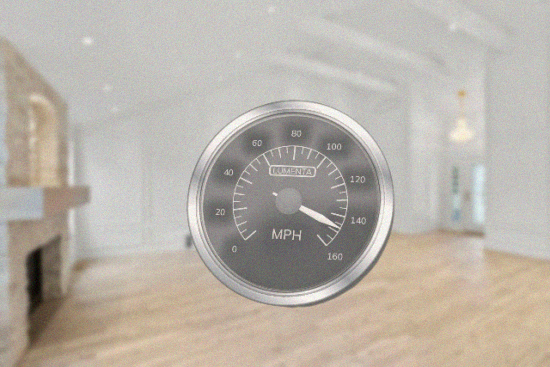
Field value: 147.5; mph
